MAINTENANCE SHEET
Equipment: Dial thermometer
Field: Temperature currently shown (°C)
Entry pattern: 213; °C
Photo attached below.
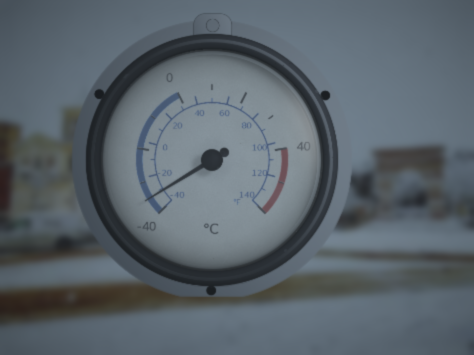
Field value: -35; °C
